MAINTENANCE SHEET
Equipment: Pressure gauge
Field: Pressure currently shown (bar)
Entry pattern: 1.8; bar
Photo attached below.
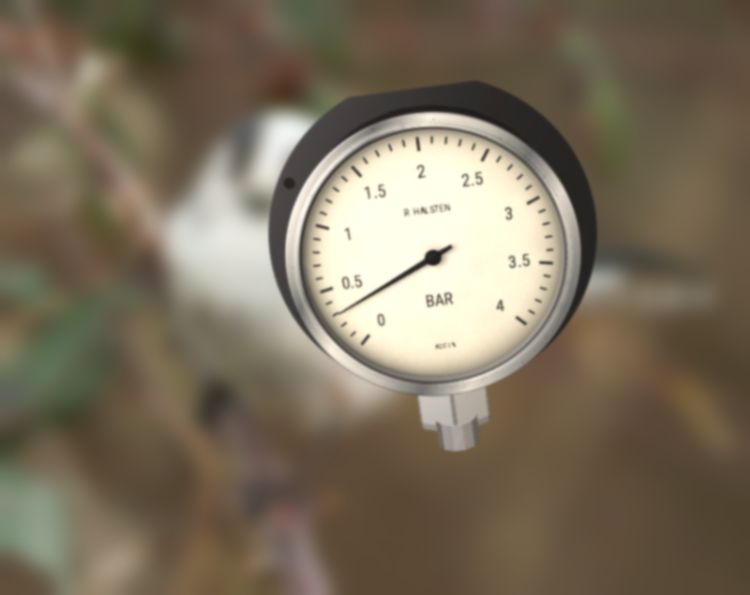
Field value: 0.3; bar
